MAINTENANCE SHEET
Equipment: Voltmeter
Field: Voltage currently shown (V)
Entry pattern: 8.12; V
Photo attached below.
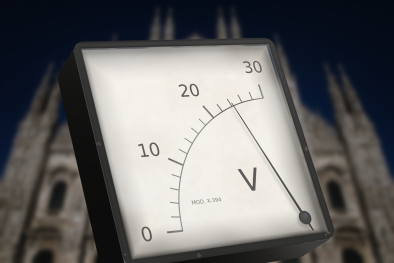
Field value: 24; V
